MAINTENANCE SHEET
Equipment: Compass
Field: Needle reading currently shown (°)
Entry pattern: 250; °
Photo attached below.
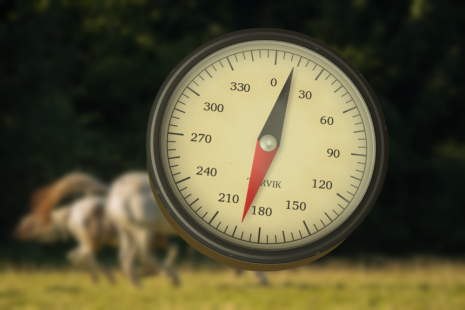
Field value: 192.5; °
